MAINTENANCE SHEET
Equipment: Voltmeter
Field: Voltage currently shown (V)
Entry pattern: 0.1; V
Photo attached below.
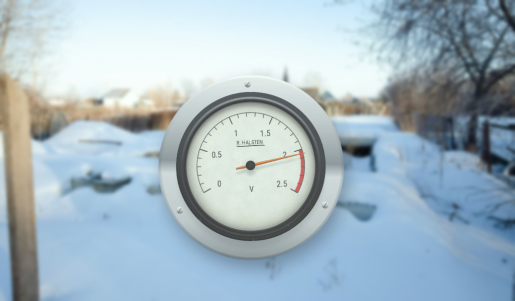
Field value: 2.05; V
